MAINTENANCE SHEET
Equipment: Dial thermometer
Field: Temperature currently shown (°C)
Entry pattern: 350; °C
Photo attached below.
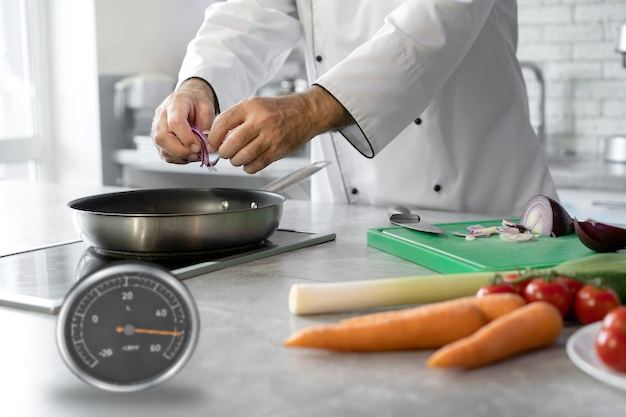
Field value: 50; °C
